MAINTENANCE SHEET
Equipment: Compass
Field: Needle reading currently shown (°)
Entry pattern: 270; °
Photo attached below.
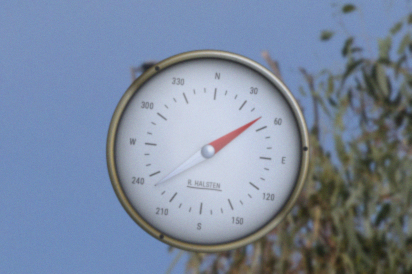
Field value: 50; °
